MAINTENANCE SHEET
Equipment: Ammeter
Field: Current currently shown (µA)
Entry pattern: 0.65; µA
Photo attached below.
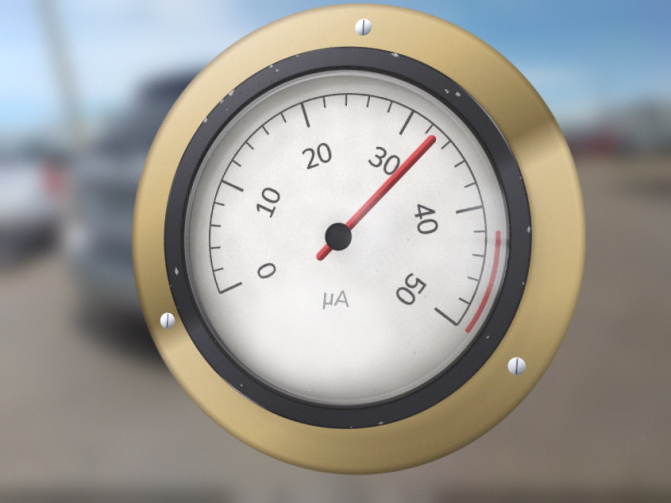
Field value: 33; µA
